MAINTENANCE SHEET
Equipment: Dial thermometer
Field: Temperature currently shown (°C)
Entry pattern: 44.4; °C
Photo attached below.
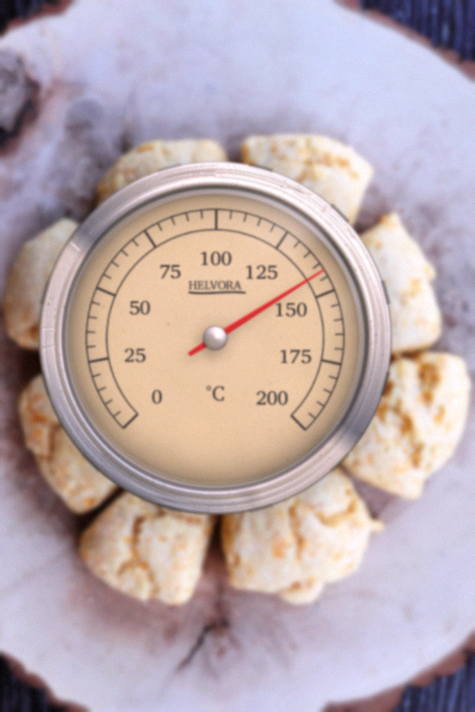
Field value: 142.5; °C
